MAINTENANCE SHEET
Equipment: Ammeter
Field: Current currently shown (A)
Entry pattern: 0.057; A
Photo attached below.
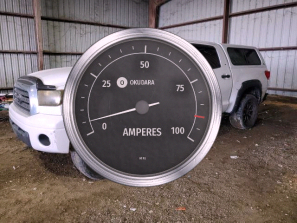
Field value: 5; A
